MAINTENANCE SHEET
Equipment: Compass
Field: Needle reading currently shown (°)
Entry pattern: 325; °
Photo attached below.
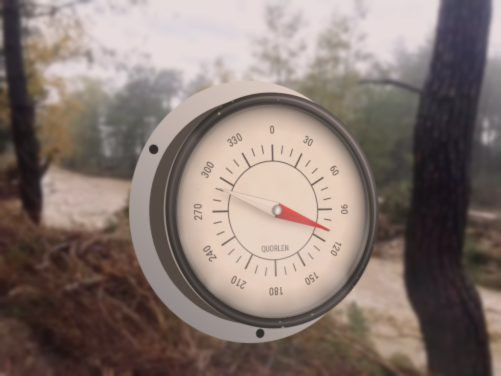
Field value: 110; °
